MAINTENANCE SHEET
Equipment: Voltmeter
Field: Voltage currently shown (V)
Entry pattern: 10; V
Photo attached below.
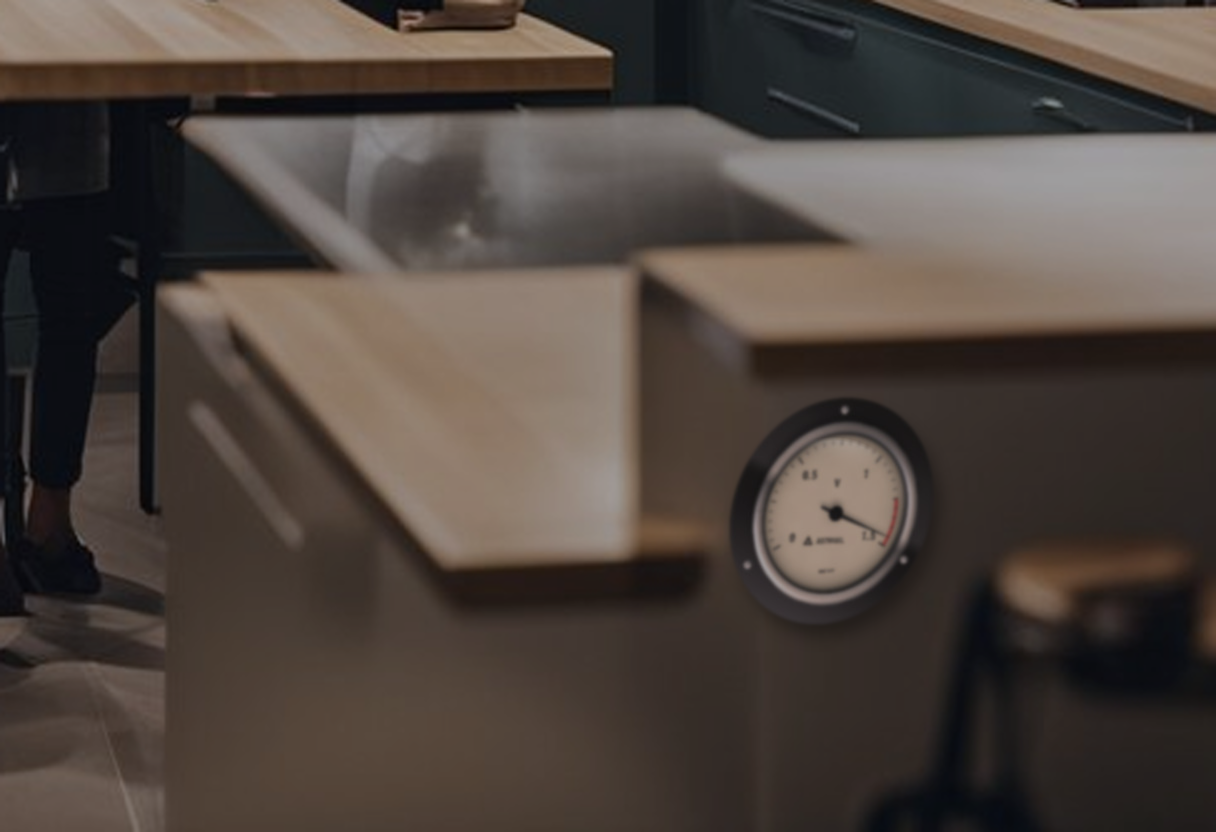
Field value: 1.45; V
